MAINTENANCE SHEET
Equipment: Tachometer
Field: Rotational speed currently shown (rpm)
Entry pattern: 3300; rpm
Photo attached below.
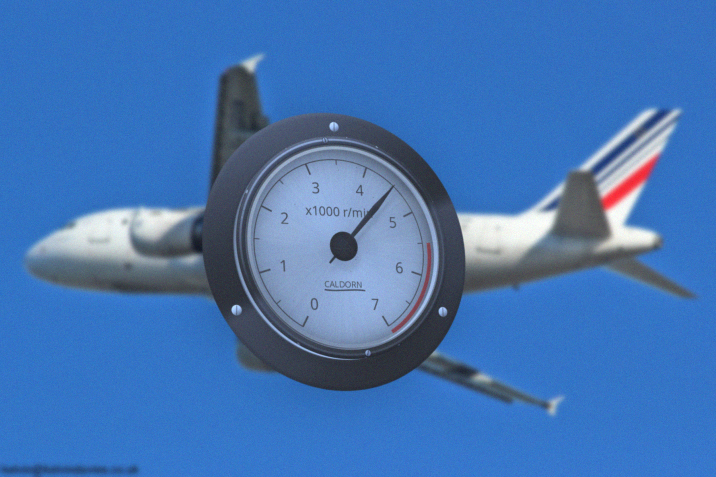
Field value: 4500; rpm
